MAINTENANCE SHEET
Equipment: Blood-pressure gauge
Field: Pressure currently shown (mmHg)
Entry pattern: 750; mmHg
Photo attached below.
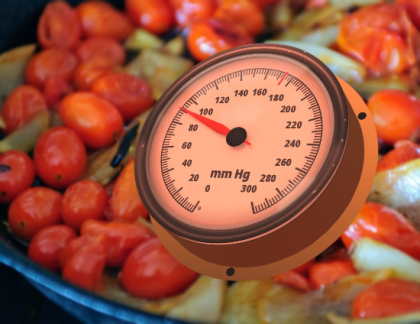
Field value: 90; mmHg
